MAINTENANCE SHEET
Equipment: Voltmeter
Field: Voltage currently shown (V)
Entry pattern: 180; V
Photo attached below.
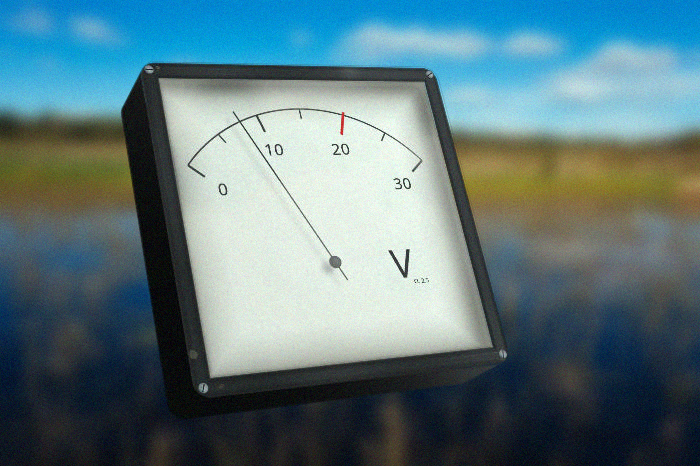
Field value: 7.5; V
